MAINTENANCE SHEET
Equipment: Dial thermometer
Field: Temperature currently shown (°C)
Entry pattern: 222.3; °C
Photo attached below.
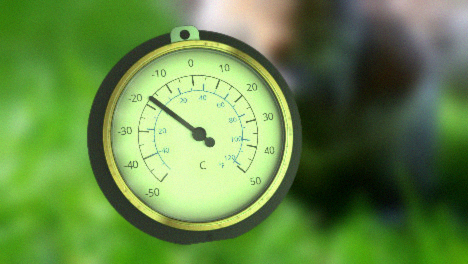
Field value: -17.5; °C
